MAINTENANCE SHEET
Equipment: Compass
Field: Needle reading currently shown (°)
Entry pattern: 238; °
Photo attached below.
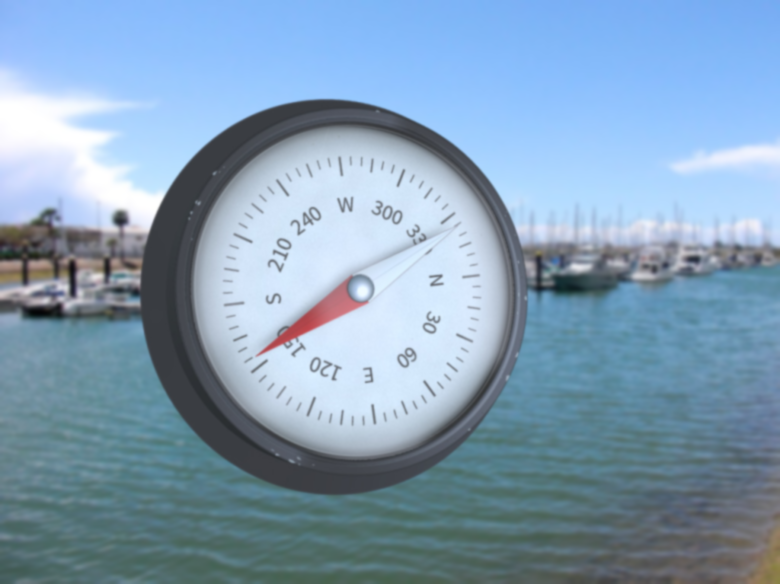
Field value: 155; °
